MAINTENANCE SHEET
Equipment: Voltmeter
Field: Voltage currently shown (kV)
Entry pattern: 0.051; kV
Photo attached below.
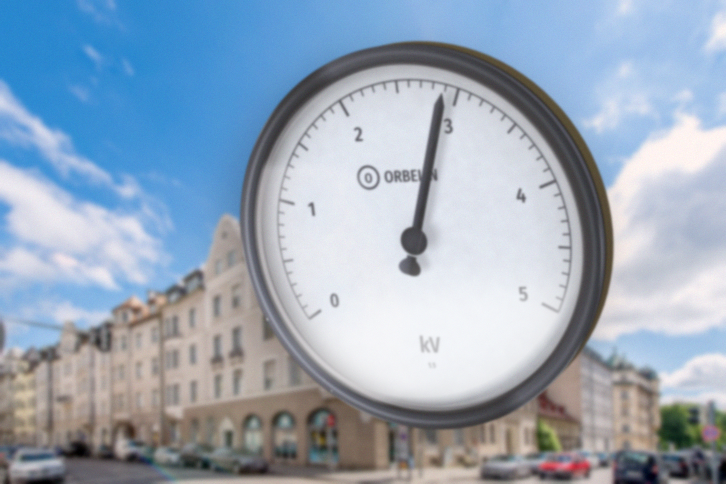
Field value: 2.9; kV
